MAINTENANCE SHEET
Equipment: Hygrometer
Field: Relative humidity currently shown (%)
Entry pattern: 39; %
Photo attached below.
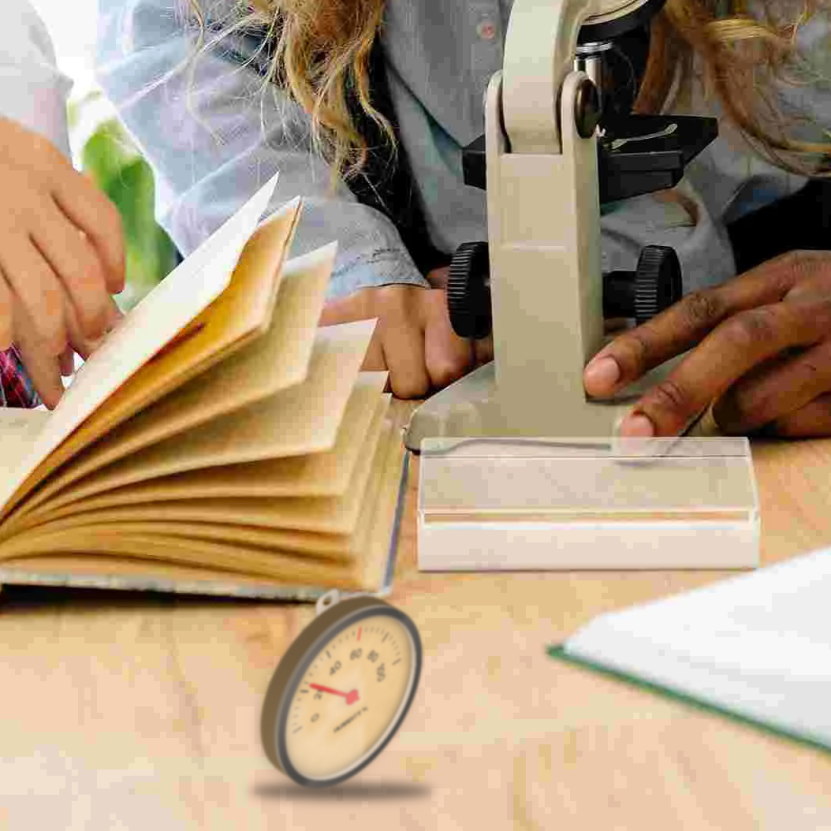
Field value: 24; %
